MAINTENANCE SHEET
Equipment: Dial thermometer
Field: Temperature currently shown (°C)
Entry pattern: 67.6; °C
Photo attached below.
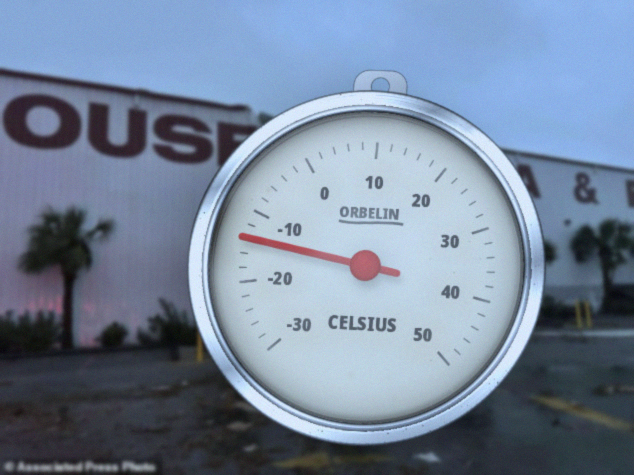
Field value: -14; °C
